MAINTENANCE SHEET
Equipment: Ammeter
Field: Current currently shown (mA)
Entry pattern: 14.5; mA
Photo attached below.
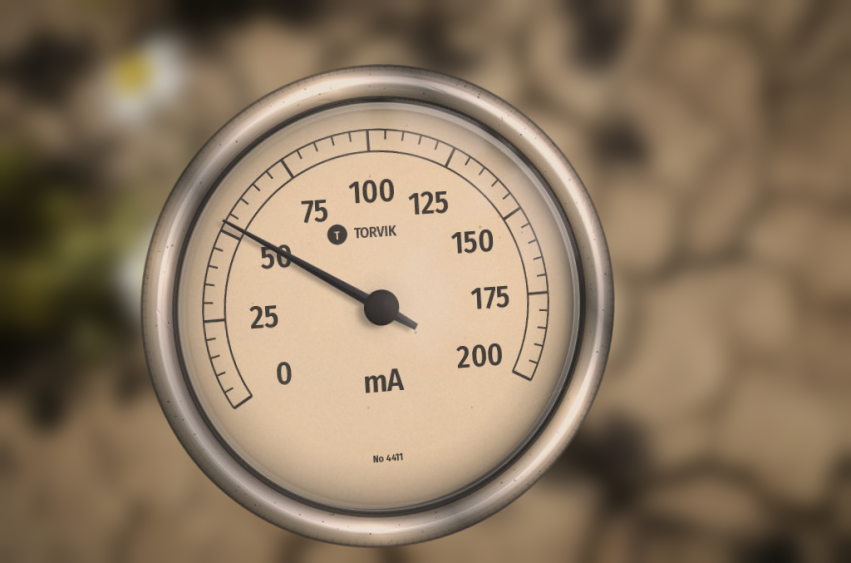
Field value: 52.5; mA
